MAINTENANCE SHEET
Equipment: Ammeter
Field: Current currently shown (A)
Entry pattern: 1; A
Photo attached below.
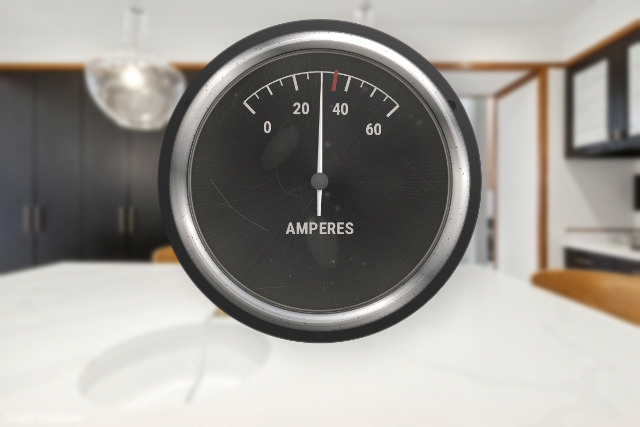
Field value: 30; A
